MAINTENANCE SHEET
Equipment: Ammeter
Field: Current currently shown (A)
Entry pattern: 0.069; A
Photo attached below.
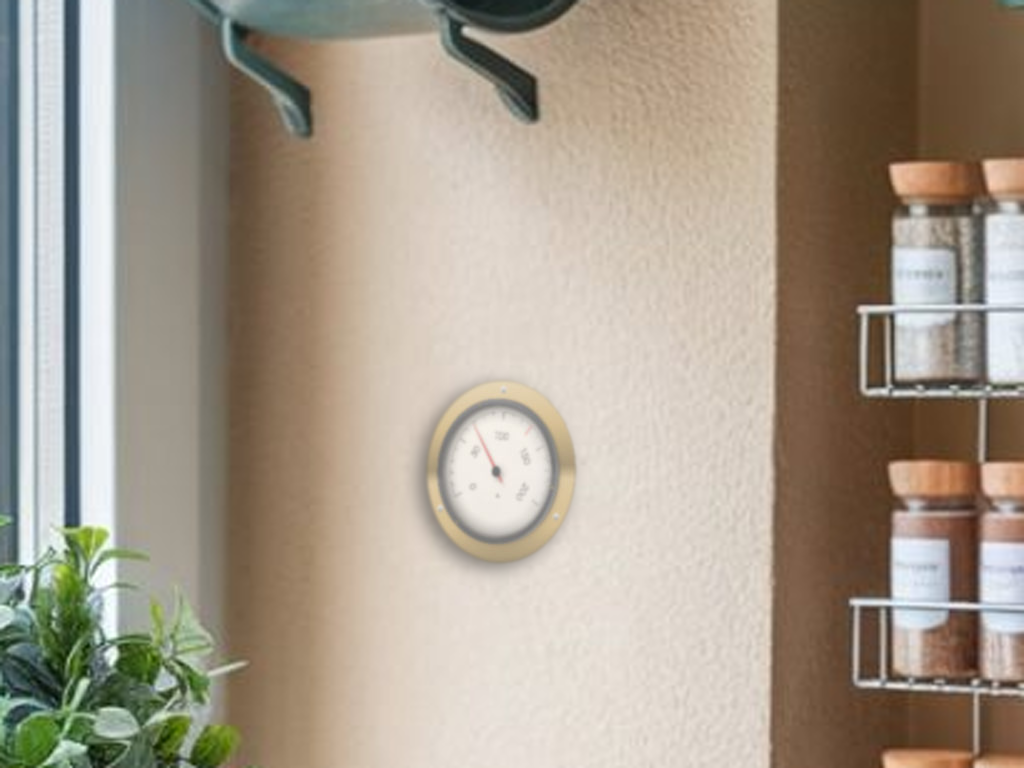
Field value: 70; A
